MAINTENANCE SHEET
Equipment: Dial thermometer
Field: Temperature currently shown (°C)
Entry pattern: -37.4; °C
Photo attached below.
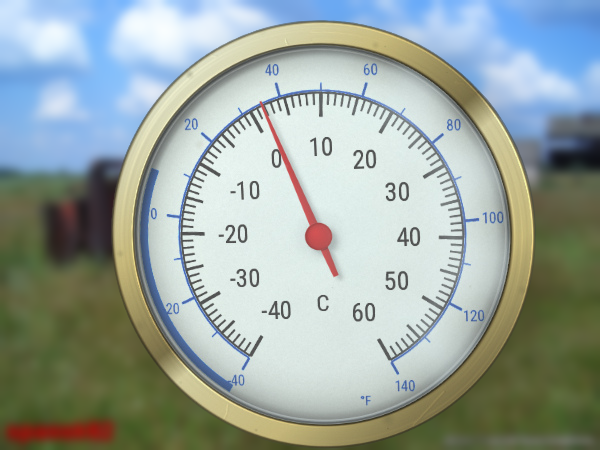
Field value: 2; °C
